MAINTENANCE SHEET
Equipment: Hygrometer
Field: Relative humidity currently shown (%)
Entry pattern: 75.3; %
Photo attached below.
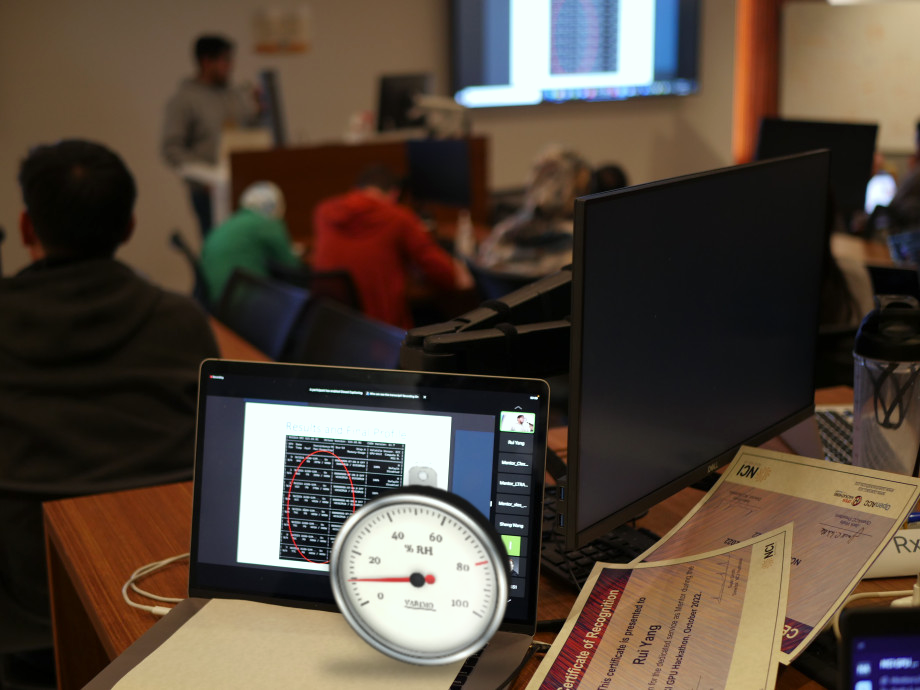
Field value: 10; %
